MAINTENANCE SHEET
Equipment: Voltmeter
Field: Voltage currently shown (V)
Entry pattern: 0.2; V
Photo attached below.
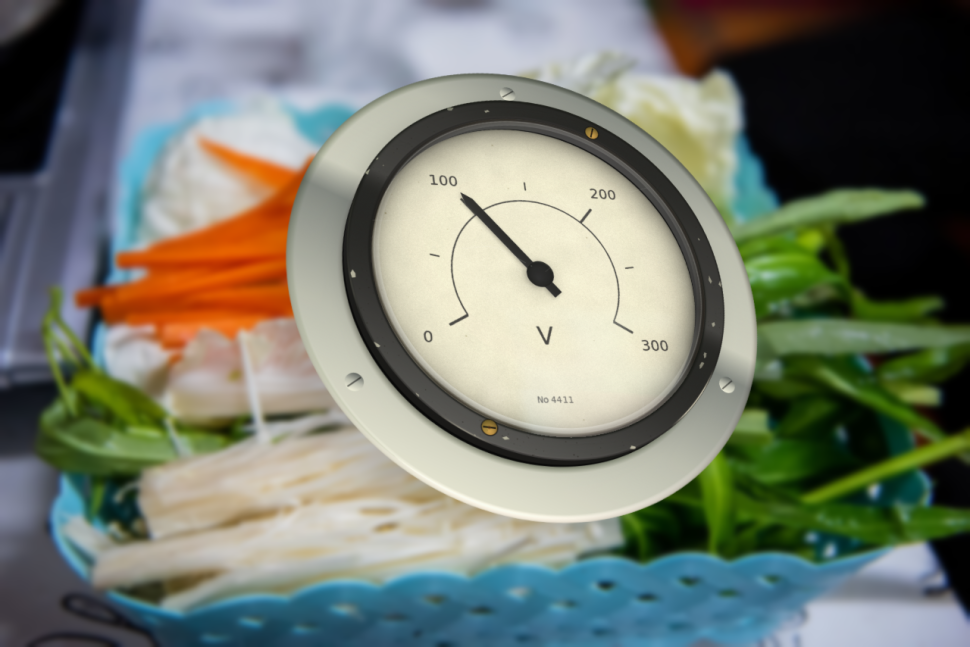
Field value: 100; V
